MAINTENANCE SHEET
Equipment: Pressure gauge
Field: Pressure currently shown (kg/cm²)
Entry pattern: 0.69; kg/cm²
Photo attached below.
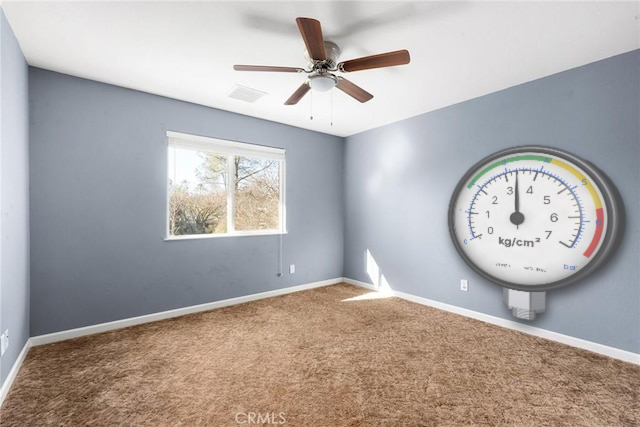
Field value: 3.4; kg/cm²
